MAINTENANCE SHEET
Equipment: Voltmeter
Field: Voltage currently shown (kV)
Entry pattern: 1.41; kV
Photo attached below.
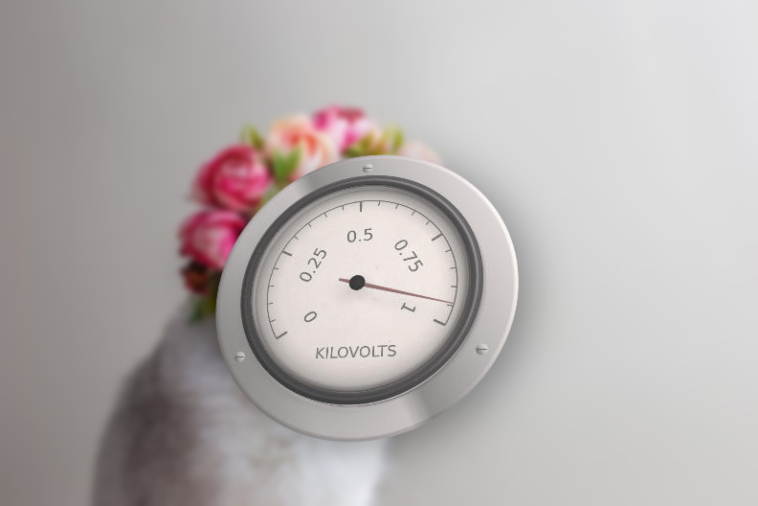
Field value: 0.95; kV
